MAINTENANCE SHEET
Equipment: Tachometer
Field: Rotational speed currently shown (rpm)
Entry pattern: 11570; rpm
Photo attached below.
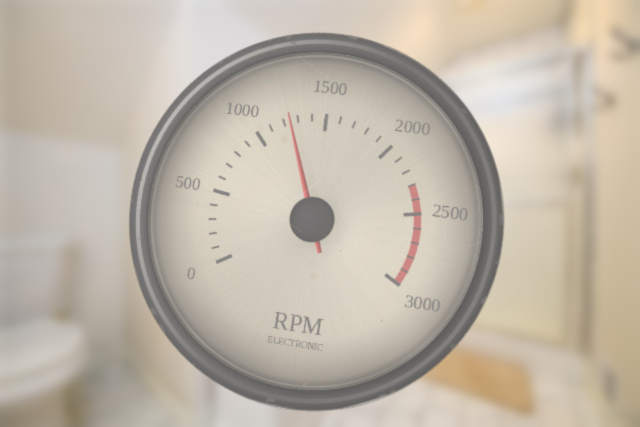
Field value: 1250; rpm
